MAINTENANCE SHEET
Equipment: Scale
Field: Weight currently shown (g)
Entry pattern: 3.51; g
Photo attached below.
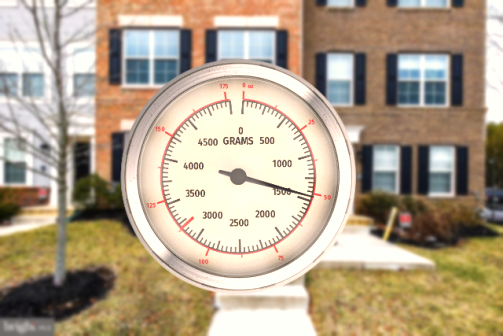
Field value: 1450; g
